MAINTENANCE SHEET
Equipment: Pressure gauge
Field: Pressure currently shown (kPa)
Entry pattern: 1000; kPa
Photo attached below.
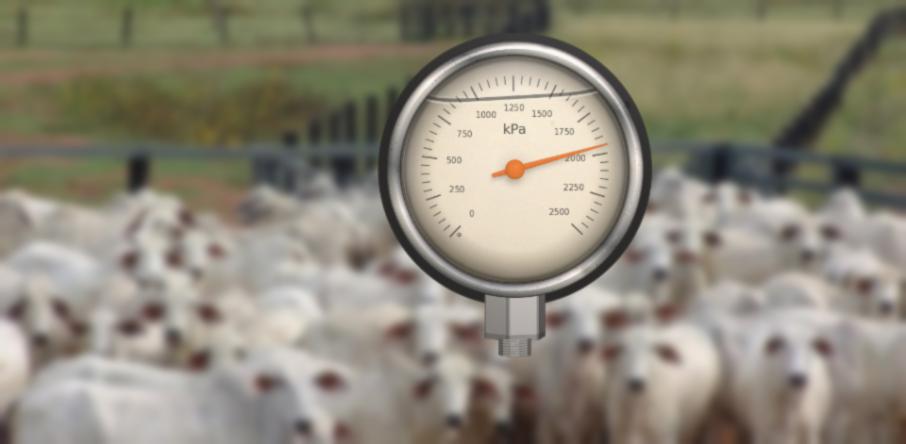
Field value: 1950; kPa
